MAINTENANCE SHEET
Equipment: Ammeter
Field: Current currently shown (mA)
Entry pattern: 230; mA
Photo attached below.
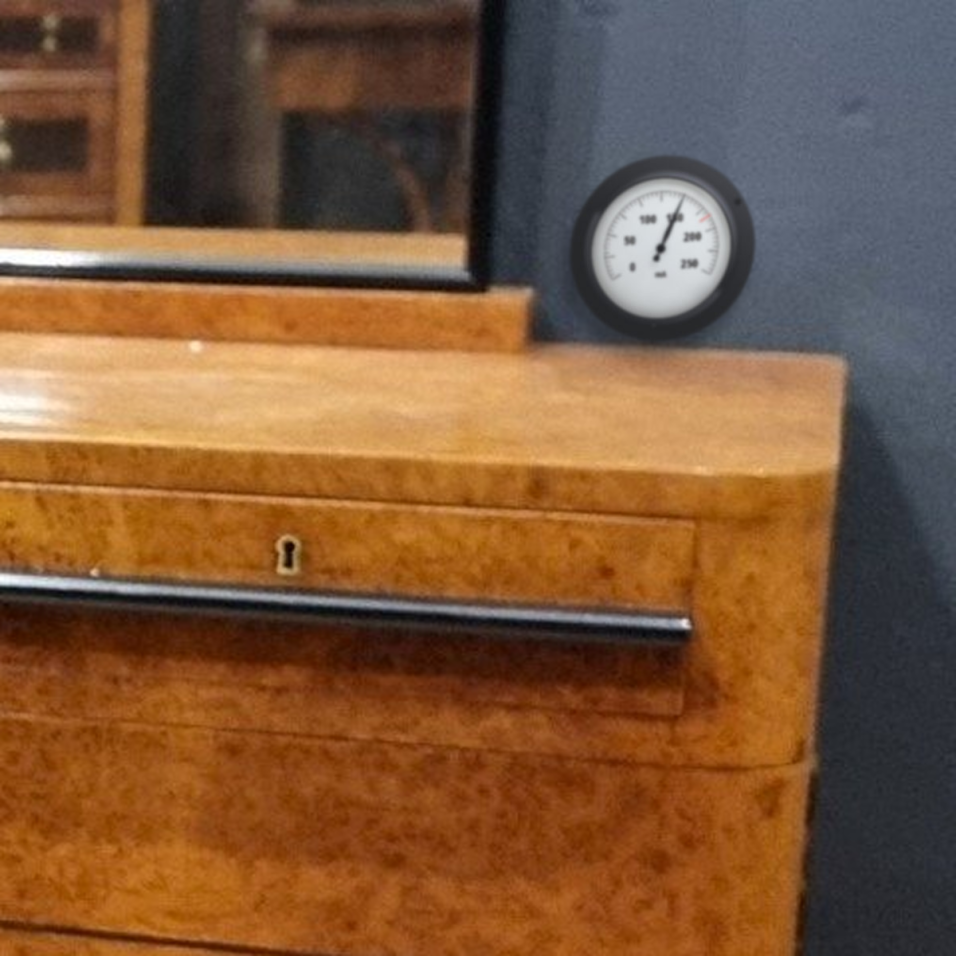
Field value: 150; mA
